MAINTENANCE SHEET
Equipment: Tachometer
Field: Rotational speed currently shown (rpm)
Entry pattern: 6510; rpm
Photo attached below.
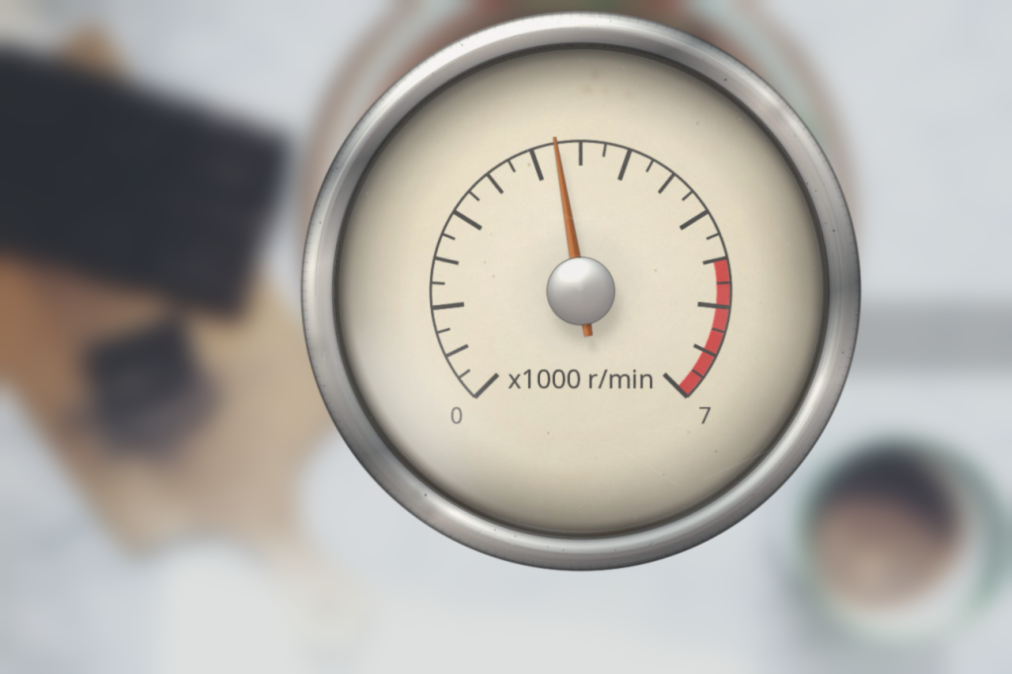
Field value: 3250; rpm
